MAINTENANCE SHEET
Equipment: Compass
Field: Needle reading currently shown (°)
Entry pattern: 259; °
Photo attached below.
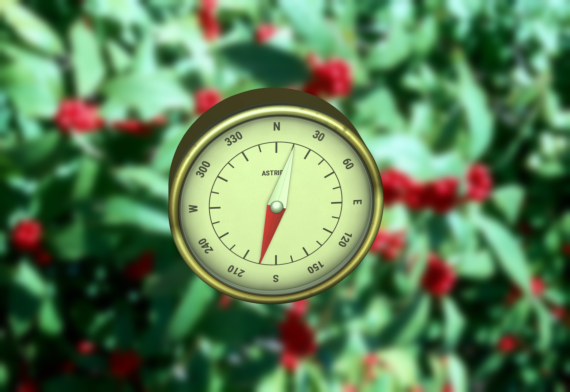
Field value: 195; °
